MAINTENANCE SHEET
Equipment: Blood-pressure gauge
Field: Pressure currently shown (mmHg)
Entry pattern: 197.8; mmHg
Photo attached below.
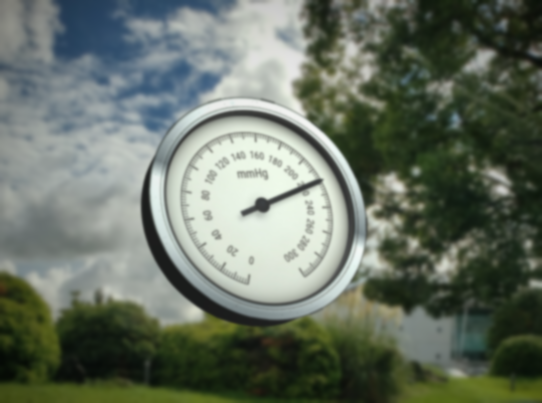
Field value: 220; mmHg
